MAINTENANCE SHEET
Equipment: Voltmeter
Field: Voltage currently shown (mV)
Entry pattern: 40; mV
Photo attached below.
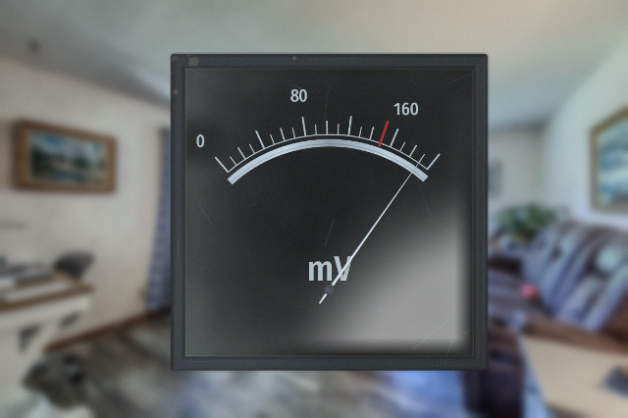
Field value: 190; mV
